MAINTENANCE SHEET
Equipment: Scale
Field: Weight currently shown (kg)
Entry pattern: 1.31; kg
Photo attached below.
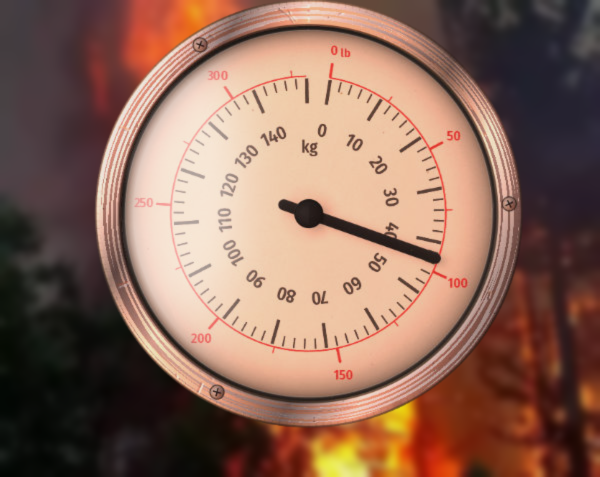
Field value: 43; kg
